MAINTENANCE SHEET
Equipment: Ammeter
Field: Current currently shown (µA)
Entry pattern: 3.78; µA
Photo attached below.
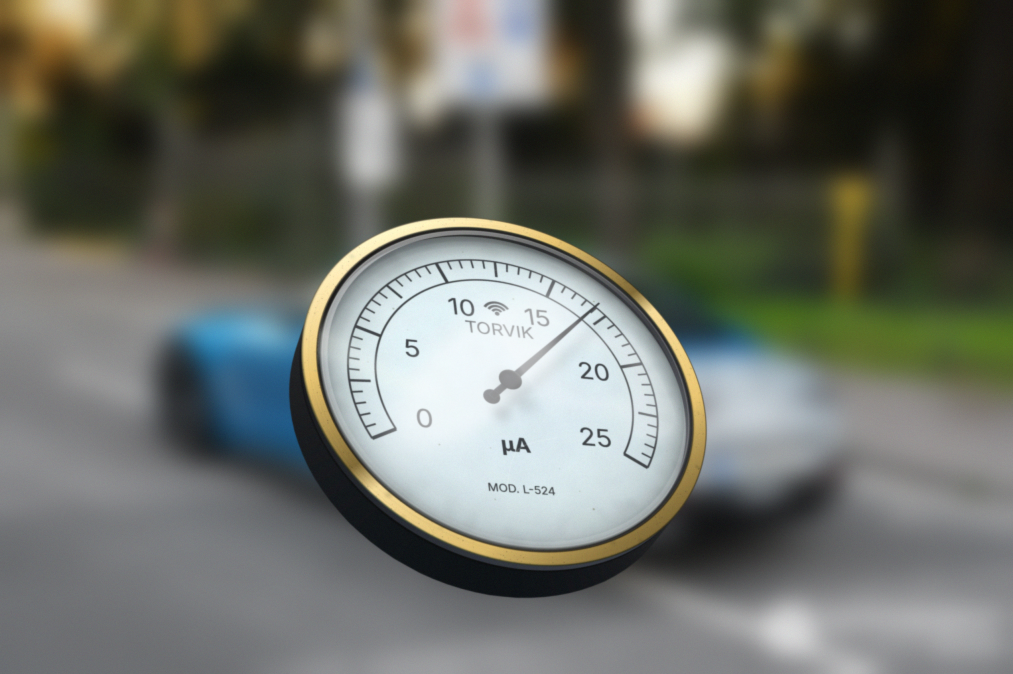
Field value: 17; µA
